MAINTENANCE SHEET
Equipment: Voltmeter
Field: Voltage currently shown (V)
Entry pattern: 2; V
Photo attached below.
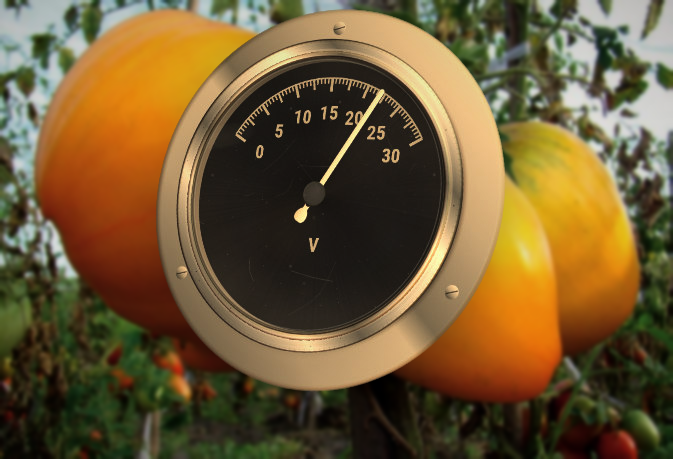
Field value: 22.5; V
